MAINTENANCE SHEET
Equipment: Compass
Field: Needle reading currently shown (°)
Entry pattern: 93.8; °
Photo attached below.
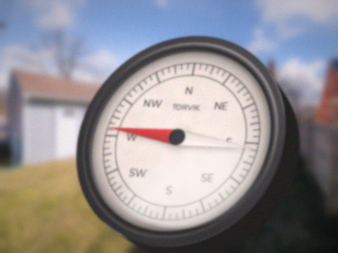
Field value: 275; °
